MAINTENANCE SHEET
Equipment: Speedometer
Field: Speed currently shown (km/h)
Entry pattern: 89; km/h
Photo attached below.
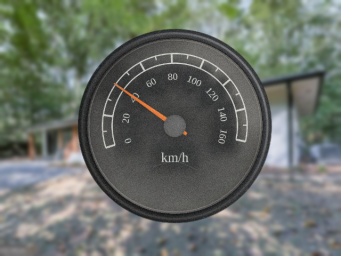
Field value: 40; km/h
